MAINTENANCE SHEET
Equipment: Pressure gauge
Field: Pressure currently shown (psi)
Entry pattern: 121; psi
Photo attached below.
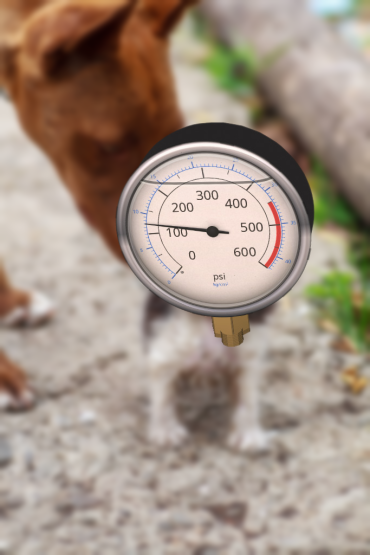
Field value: 125; psi
